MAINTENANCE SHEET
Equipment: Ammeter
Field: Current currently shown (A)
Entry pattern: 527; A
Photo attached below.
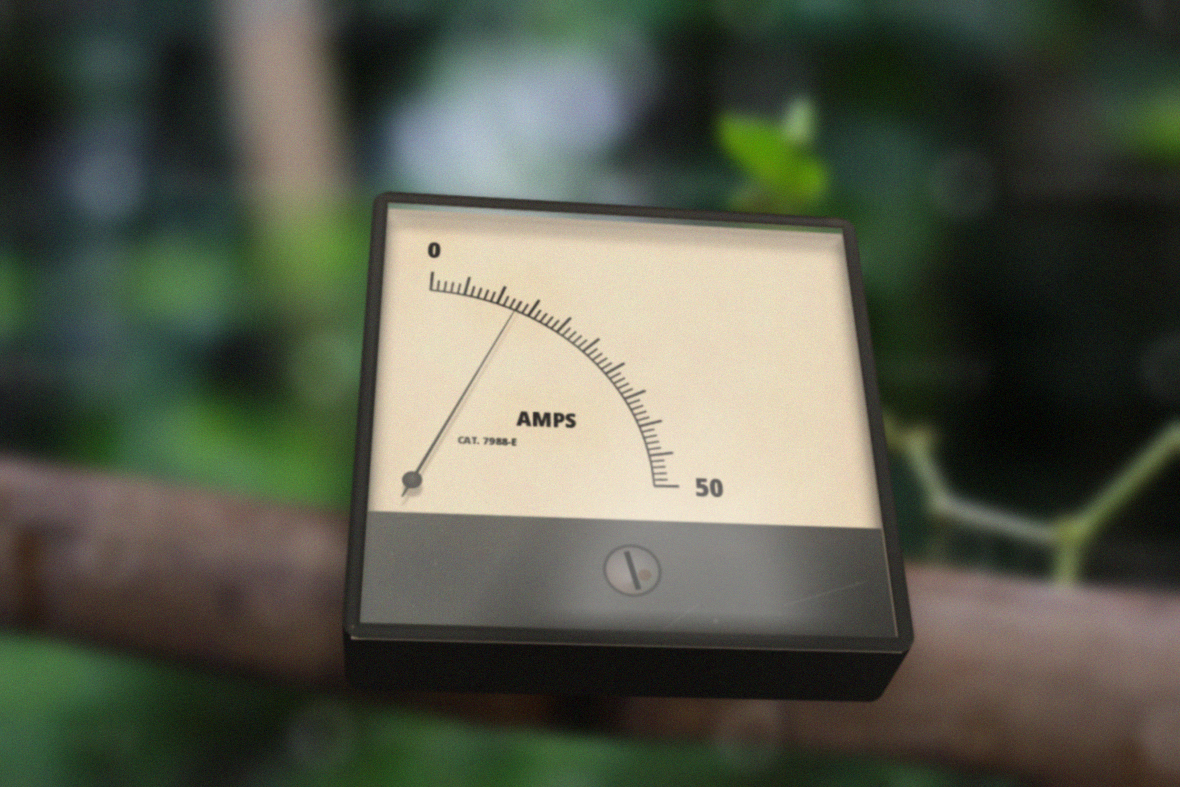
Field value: 13; A
